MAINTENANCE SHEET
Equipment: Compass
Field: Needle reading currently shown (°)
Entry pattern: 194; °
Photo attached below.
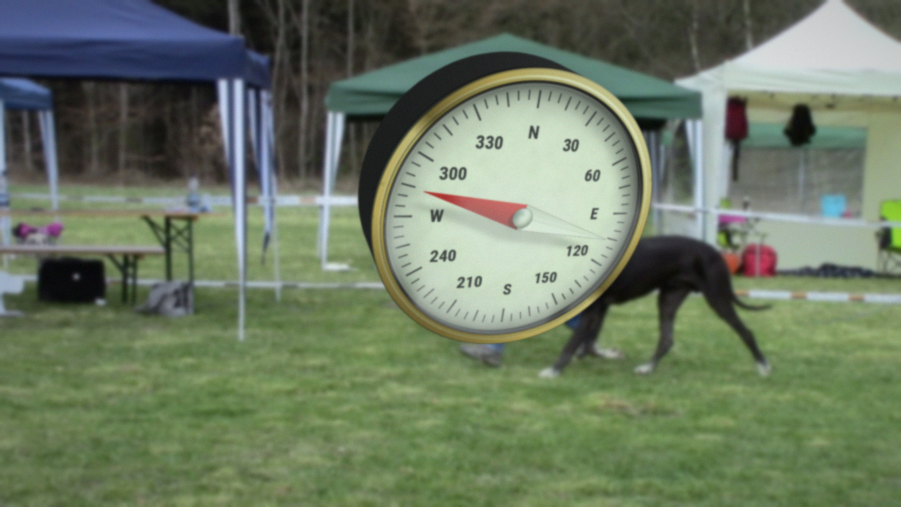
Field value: 285; °
